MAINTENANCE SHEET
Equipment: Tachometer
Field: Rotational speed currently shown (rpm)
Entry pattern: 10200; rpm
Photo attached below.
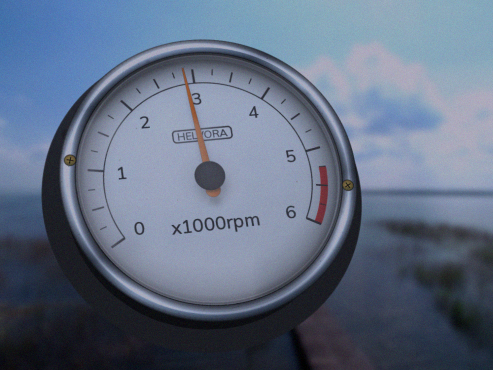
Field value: 2875; rpm
